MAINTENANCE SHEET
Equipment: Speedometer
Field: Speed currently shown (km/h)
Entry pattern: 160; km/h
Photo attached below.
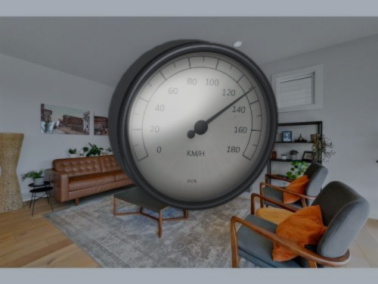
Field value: 130; km/h
